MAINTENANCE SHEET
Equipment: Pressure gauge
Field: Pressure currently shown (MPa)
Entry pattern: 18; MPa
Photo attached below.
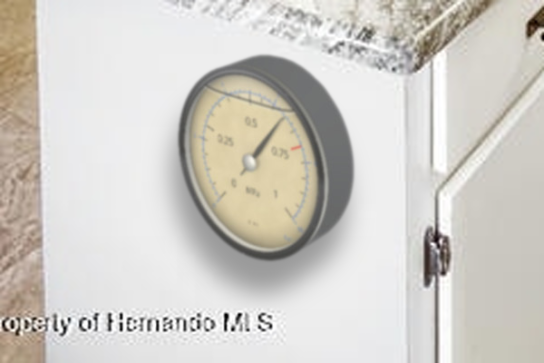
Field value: 0.65; MPa
